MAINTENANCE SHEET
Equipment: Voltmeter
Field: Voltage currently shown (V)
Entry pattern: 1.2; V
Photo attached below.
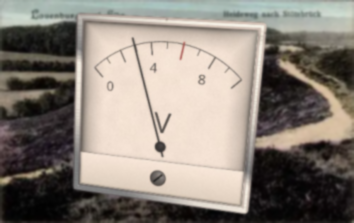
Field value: 3; V
